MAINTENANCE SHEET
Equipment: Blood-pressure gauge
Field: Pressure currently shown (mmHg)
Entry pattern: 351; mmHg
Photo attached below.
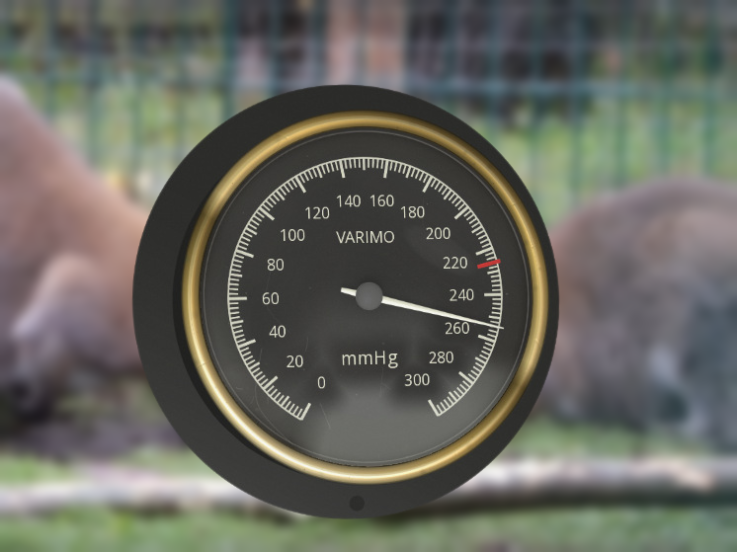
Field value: 254; mmHg
